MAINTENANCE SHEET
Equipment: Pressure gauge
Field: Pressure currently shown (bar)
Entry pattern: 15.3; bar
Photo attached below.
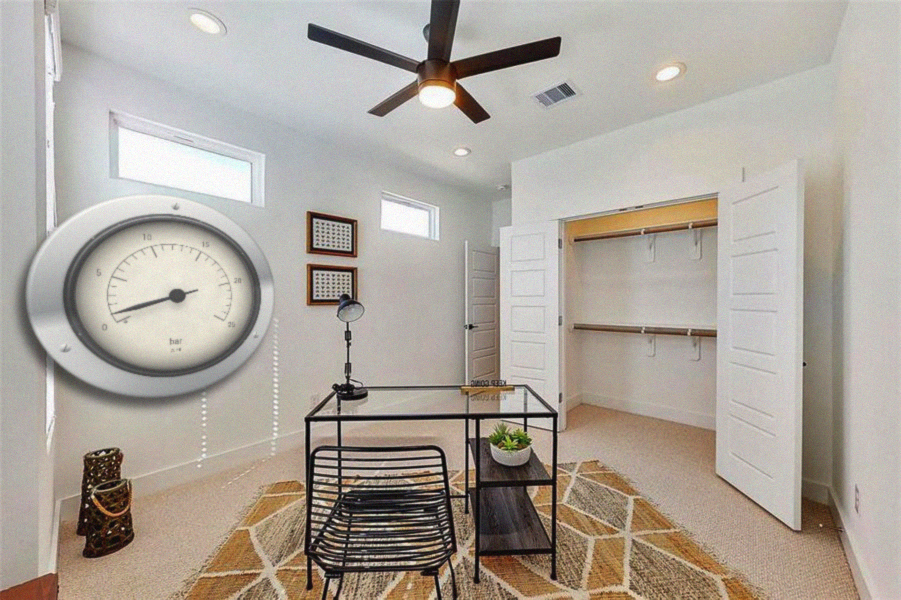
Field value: 1; bar
